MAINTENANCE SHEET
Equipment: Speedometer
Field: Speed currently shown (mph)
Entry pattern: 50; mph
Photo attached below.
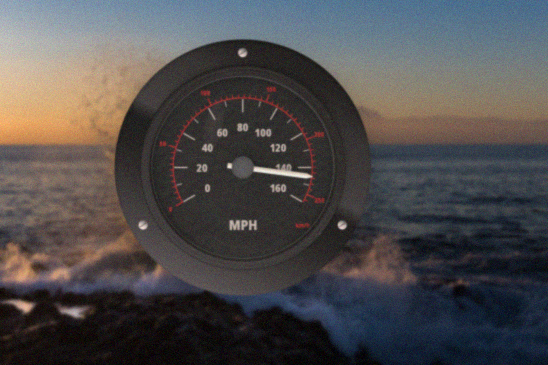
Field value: 145; mph
